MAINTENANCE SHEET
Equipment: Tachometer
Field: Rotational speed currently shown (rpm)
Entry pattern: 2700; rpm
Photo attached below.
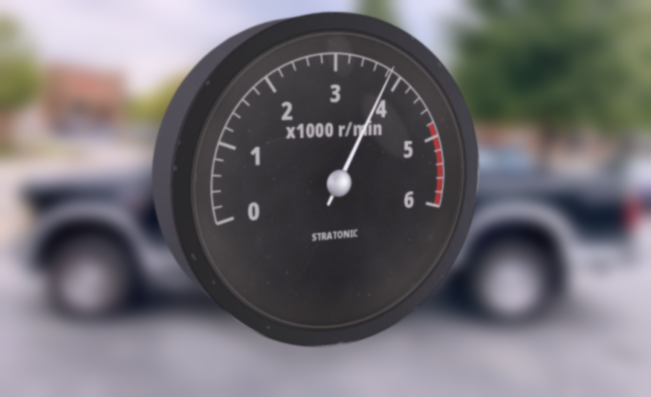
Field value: 3800; rpm
